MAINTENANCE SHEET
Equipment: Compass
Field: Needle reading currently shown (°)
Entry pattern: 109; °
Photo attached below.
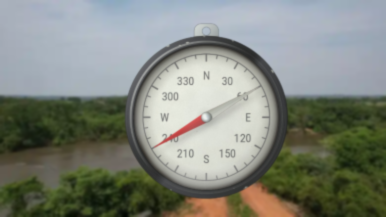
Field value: 240; °
